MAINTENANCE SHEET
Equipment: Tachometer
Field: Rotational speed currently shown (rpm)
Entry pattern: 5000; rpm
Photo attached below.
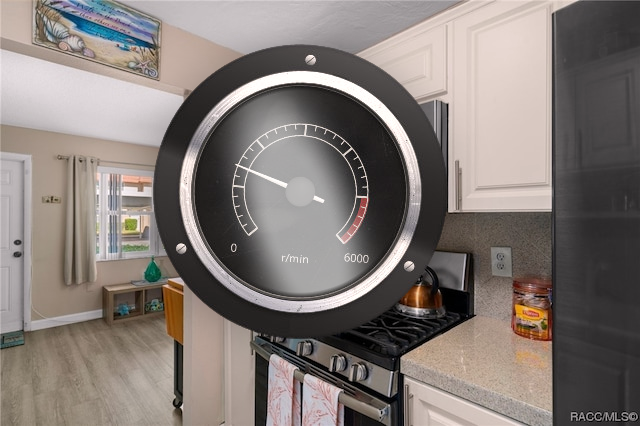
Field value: 1400; rpm
